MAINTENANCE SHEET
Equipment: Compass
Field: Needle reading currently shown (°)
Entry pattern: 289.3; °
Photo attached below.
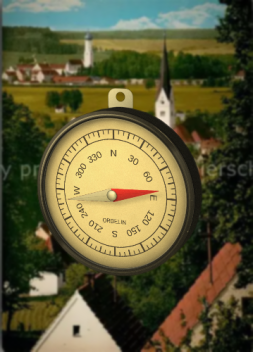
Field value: 80; °
